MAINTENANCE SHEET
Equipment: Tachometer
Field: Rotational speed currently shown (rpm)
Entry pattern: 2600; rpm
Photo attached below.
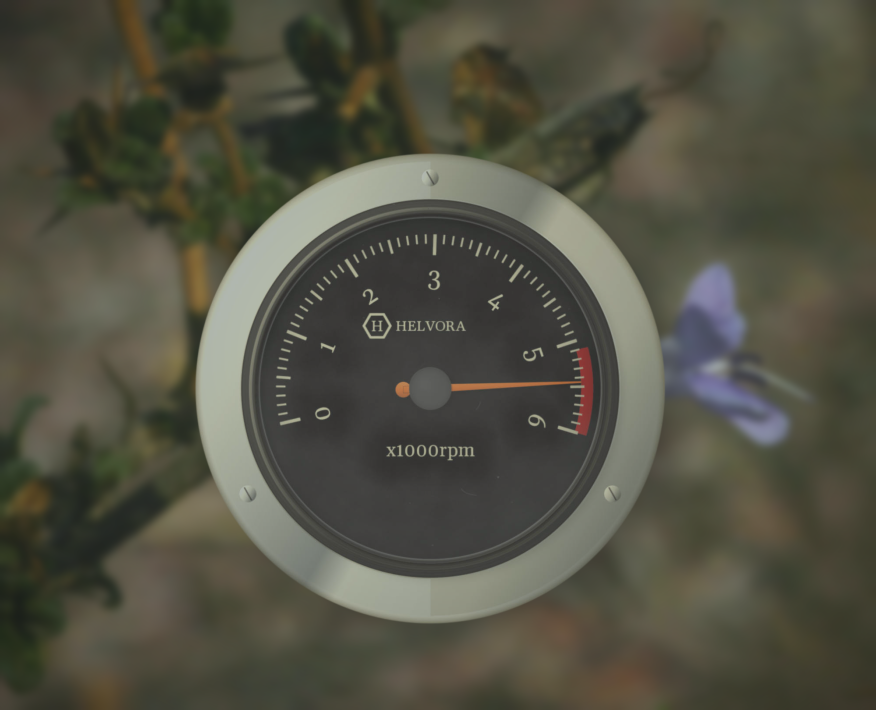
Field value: 5450; rpm
